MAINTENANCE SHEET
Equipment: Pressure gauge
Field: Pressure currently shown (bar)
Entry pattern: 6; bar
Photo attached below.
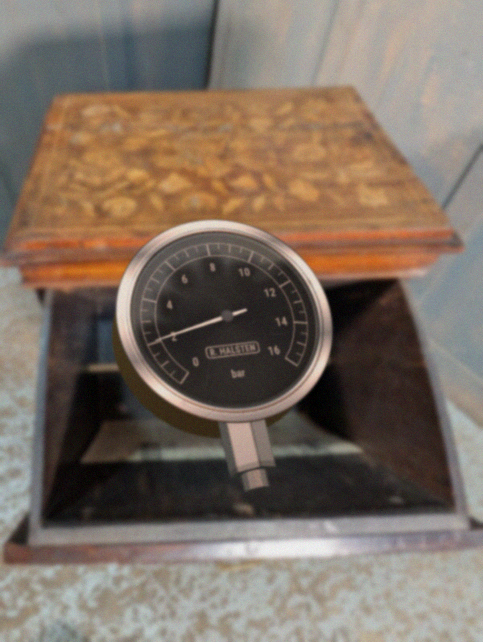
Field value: 2; bar
